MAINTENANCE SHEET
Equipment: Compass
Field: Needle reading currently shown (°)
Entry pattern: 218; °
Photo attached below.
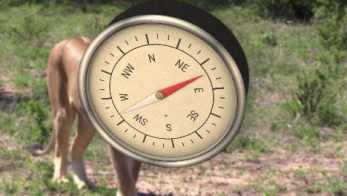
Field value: 70; °
